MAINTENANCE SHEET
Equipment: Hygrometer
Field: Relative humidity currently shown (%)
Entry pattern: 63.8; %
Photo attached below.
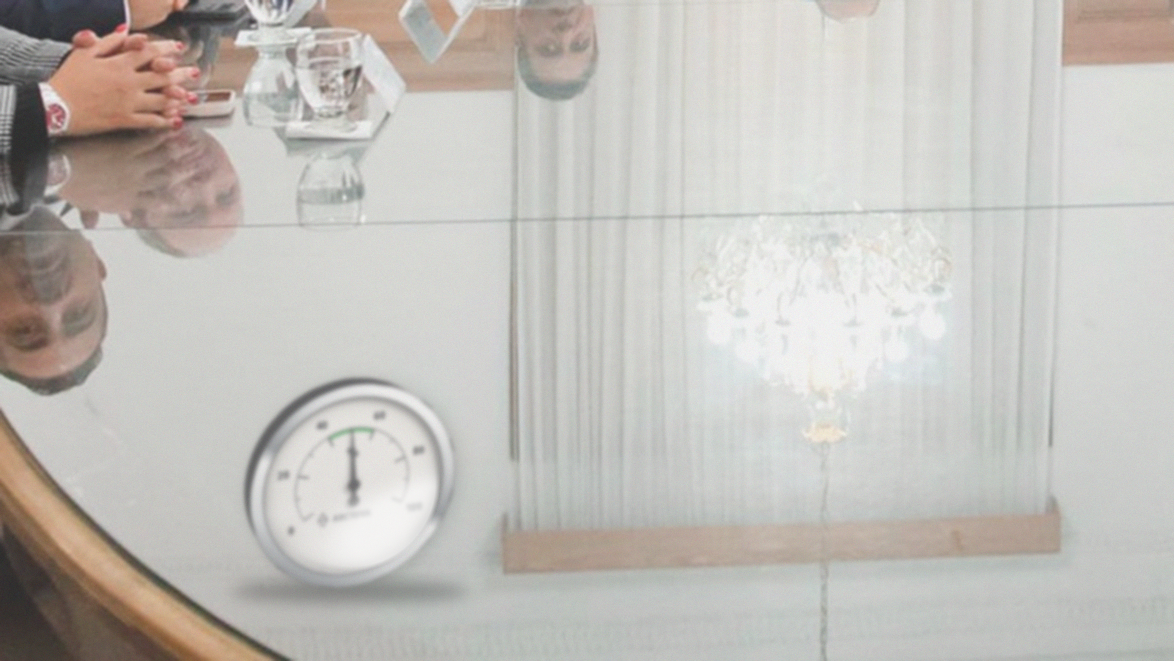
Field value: 50; %
